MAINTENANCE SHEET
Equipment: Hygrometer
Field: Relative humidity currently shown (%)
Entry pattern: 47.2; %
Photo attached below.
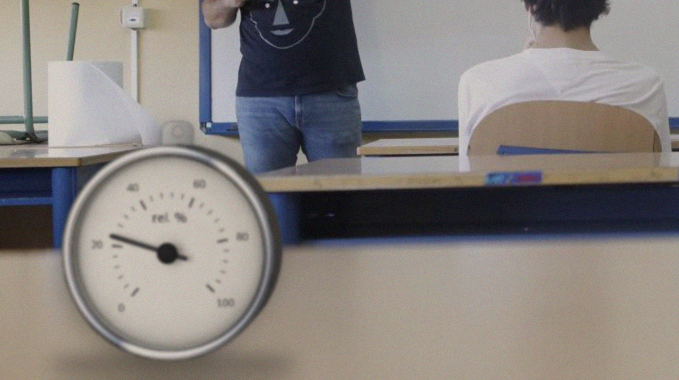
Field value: 24; %
